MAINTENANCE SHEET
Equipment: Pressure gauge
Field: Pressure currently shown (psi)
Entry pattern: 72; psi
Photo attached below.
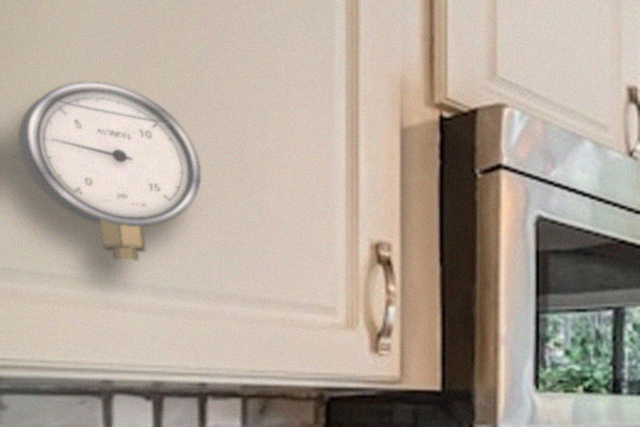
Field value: 3; psi
